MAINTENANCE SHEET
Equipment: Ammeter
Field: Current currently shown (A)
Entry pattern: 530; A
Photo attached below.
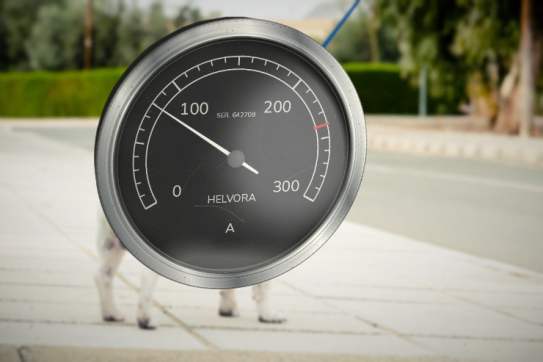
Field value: 80; A
